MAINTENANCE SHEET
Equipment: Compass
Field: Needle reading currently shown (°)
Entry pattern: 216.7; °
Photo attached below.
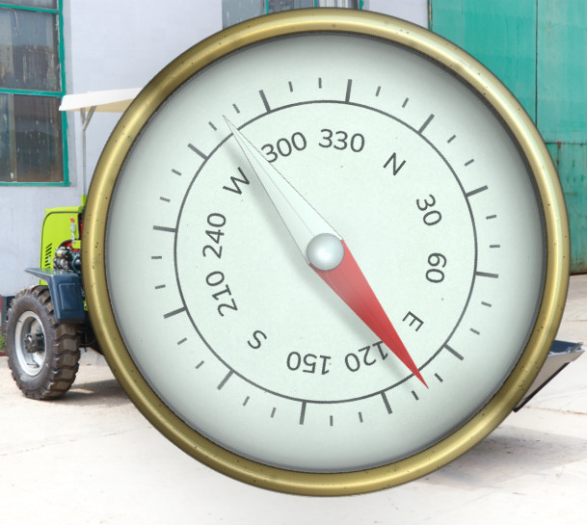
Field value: 105; °
